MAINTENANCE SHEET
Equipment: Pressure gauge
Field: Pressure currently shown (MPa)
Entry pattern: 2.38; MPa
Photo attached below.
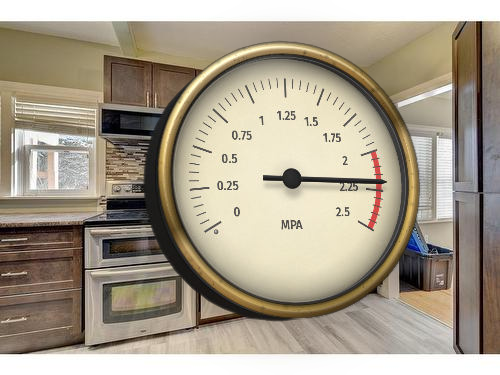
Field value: 2.2; MPa
